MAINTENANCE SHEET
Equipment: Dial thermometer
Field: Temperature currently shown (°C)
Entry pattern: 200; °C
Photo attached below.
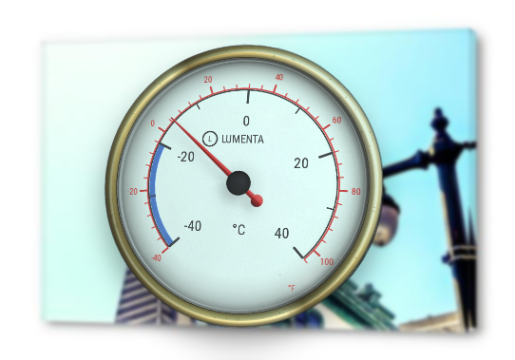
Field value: -15; °C
